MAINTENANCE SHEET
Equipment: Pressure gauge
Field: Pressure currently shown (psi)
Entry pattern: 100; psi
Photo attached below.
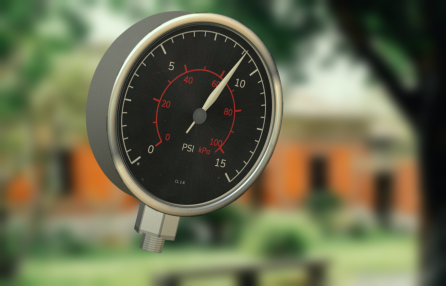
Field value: 9; psi
